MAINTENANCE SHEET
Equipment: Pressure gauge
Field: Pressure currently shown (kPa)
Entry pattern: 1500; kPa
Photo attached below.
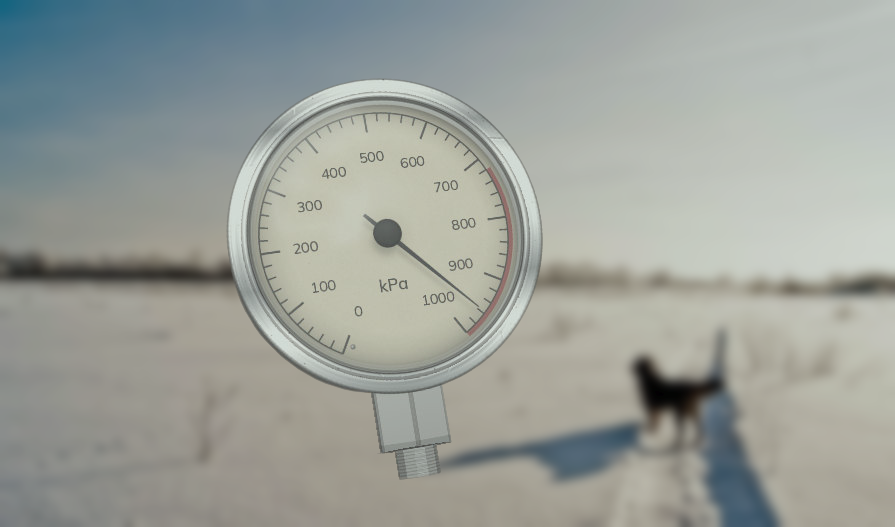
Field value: 960; kPa
